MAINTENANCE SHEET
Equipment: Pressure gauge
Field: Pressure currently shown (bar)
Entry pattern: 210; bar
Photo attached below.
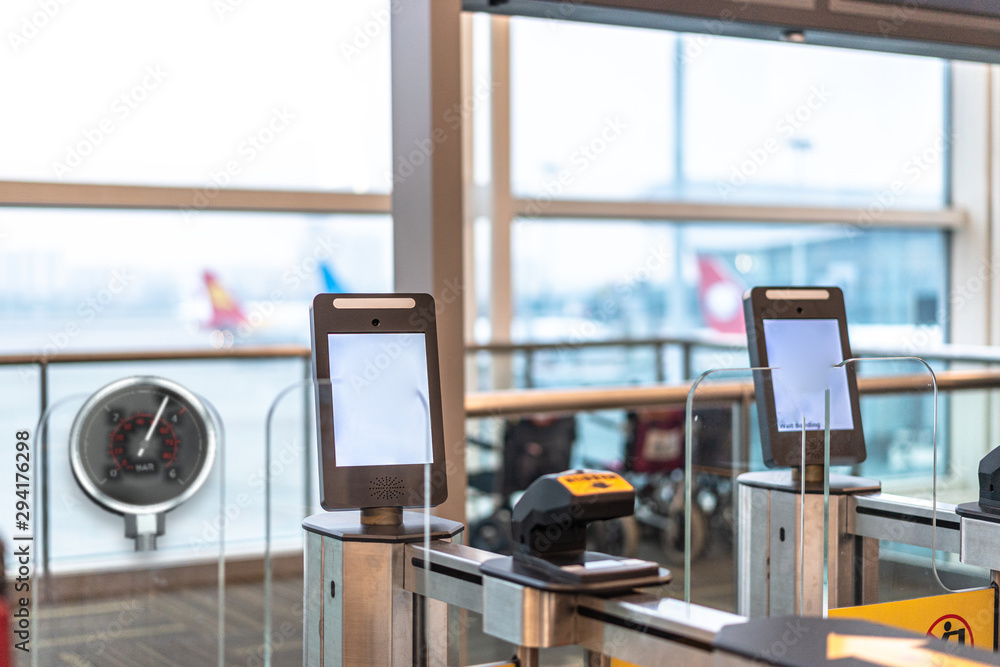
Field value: 3.5; bar
